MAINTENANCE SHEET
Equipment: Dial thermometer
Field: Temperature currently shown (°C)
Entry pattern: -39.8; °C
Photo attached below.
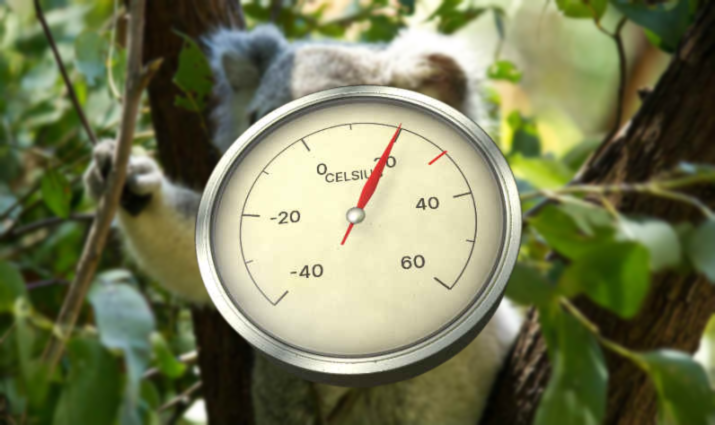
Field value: 20; °C
